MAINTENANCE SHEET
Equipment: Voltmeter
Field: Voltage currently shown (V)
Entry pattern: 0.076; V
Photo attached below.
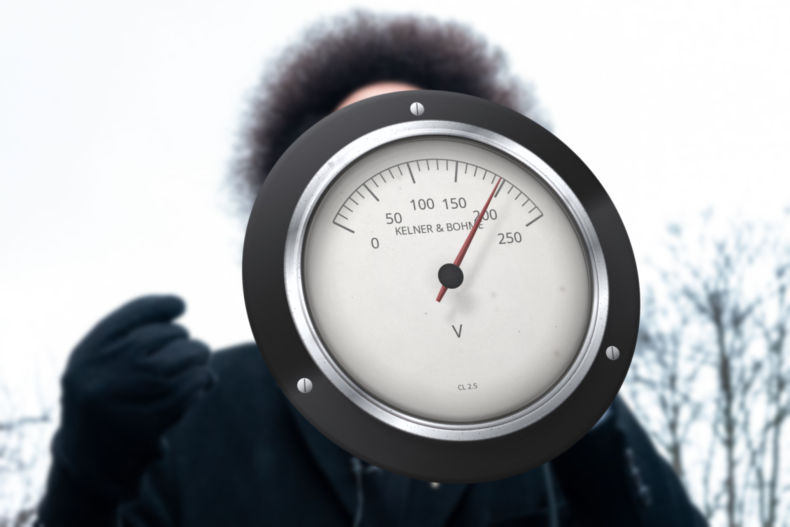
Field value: 195; V
